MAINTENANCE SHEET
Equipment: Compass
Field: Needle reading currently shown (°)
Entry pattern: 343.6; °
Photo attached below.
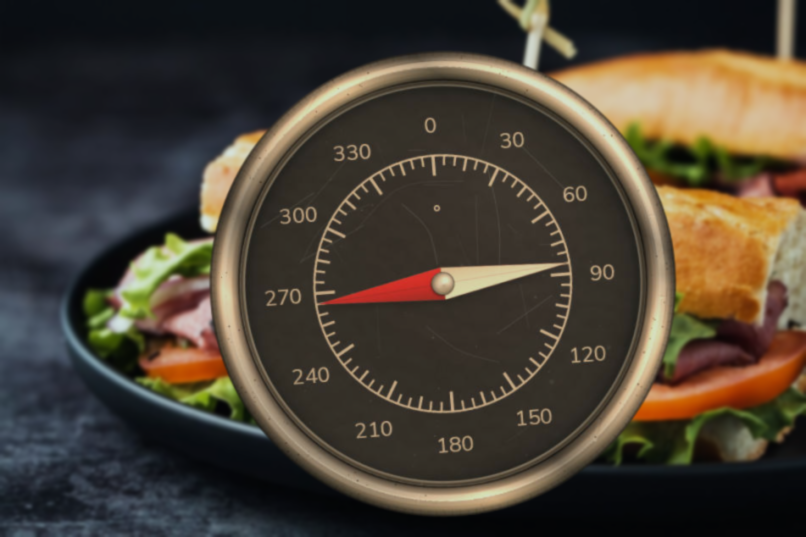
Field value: 265; °
